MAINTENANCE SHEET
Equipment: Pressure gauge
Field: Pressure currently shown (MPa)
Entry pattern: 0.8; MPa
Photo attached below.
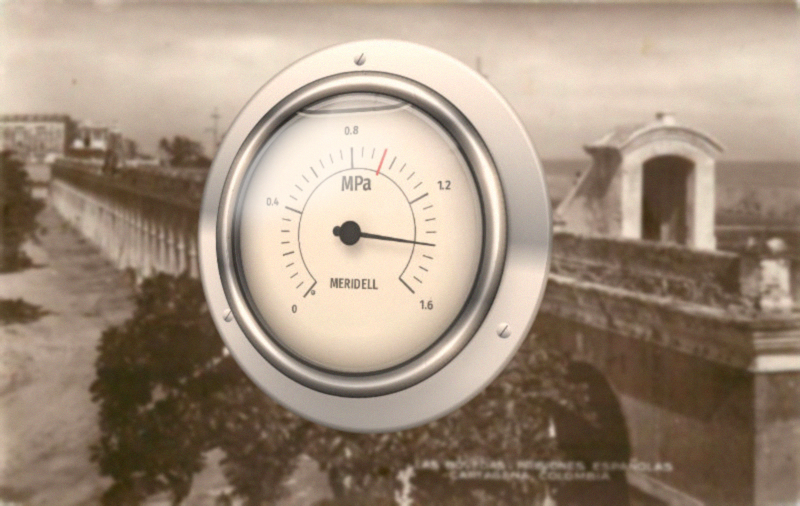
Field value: 1.4; MPa
